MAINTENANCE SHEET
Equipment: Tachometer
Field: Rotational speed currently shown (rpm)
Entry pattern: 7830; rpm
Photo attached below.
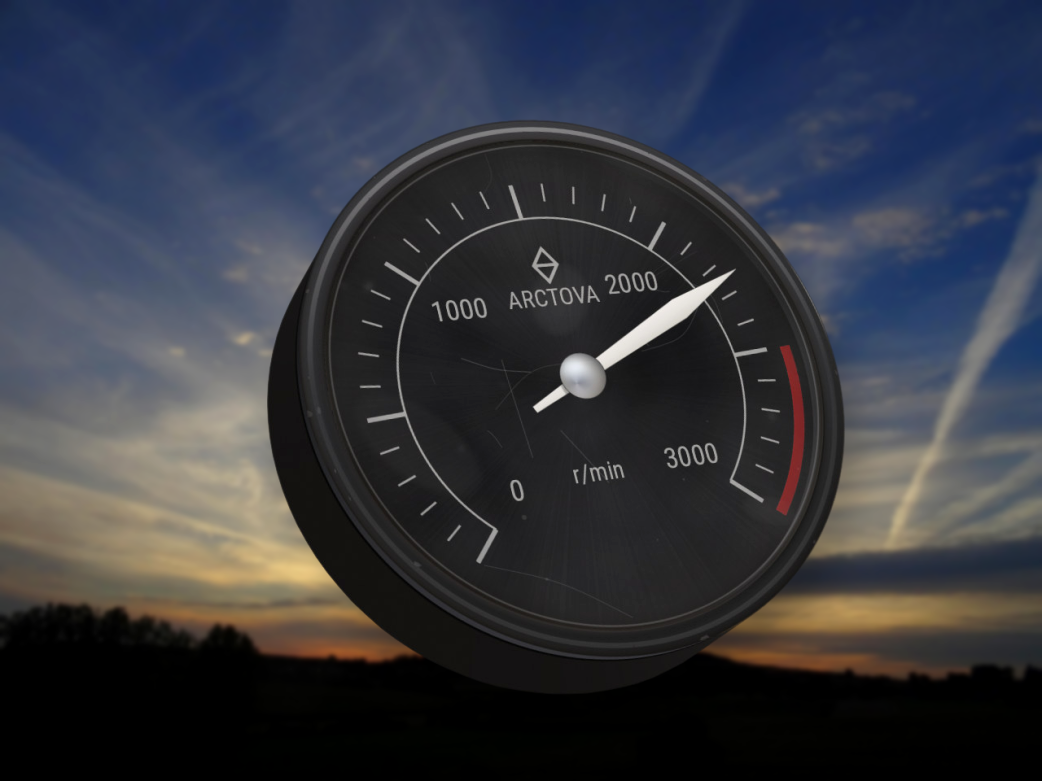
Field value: 2250; rpm
